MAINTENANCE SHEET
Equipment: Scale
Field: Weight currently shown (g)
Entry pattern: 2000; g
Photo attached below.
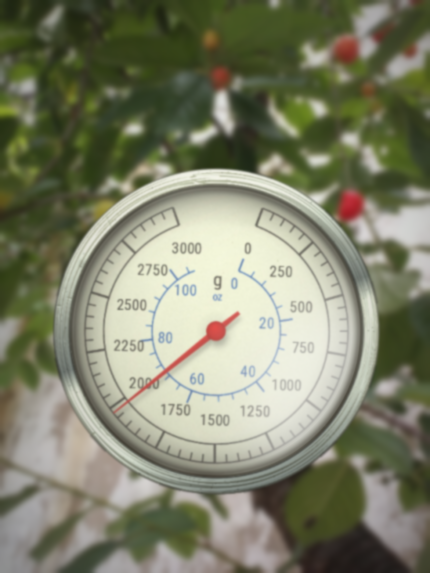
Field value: 1975; g
